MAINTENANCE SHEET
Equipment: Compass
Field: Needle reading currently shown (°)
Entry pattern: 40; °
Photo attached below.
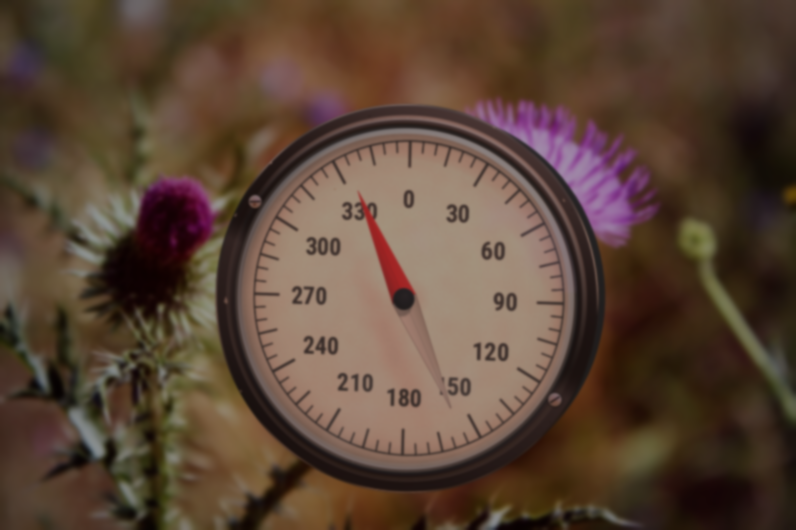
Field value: 335; °
